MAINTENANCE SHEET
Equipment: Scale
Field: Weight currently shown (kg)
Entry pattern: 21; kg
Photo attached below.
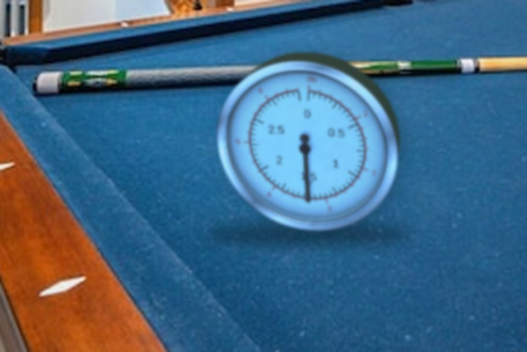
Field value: 1.5; kg
